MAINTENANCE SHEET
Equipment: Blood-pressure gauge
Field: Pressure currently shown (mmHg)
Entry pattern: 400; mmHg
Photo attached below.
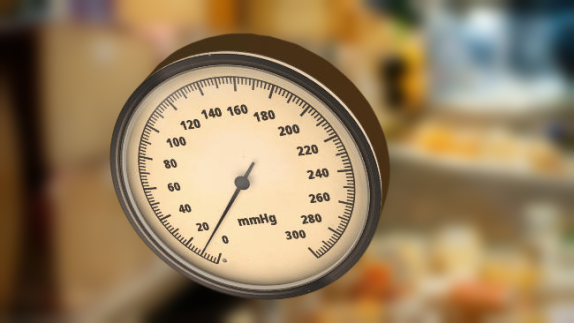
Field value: 10; mmHg
